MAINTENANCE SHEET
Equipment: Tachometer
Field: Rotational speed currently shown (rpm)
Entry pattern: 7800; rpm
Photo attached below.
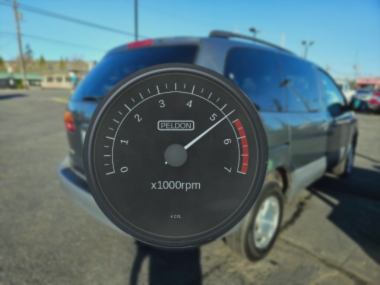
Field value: 5250; rpm
